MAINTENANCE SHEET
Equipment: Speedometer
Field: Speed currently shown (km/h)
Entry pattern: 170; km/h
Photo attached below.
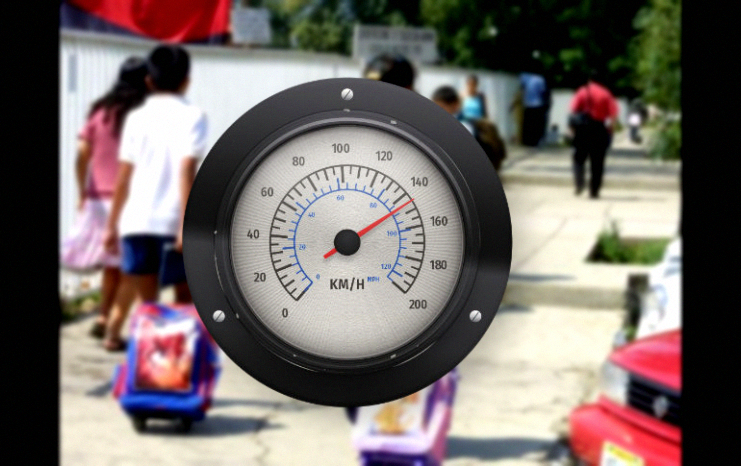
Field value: 145; km/h
